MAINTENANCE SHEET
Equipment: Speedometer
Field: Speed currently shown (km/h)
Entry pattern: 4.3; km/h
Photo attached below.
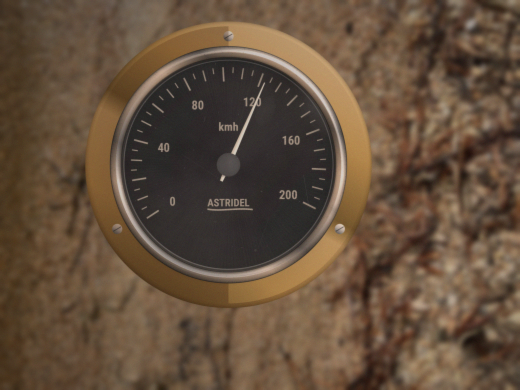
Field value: 122.5; km/h
